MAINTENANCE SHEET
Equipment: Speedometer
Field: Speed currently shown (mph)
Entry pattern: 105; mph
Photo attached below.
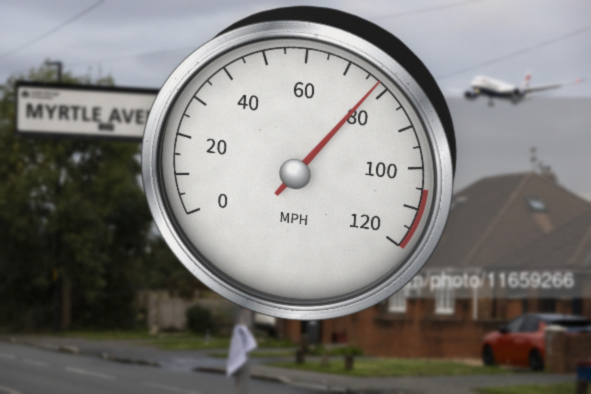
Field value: 77.5; mph
